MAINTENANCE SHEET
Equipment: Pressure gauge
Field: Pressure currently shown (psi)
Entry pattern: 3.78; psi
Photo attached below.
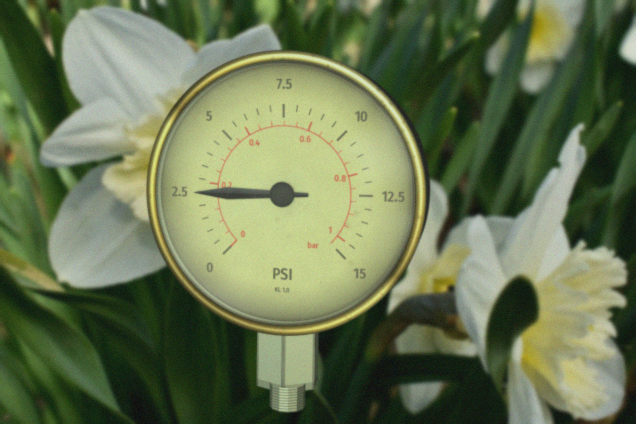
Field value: 2.5; psi
